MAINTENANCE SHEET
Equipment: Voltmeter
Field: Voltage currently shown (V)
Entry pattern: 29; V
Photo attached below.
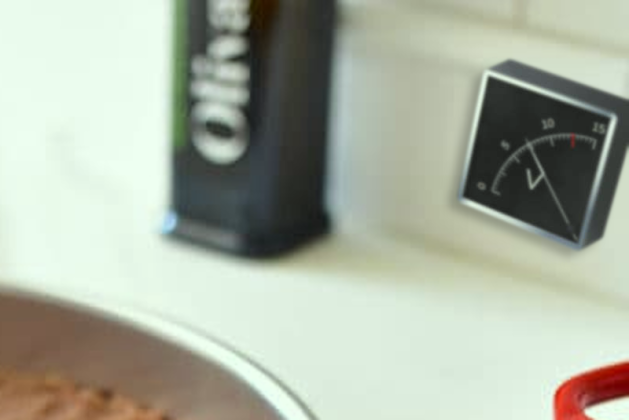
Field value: 7.5; V
